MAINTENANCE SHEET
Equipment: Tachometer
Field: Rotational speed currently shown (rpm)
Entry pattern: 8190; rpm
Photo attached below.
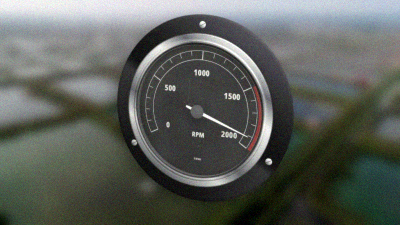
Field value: 1900; rpm
